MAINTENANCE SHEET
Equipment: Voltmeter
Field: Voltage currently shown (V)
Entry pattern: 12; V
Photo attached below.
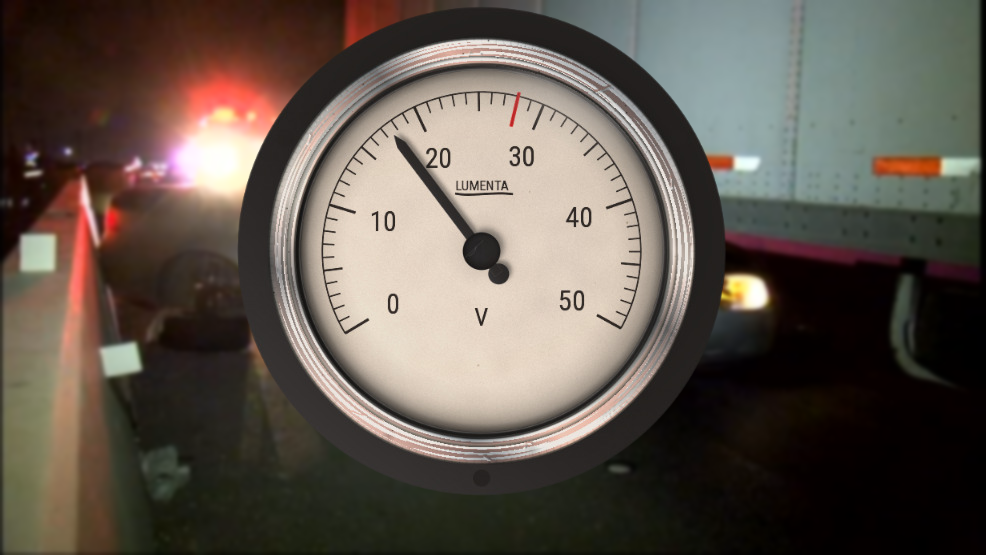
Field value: 17.5; V
